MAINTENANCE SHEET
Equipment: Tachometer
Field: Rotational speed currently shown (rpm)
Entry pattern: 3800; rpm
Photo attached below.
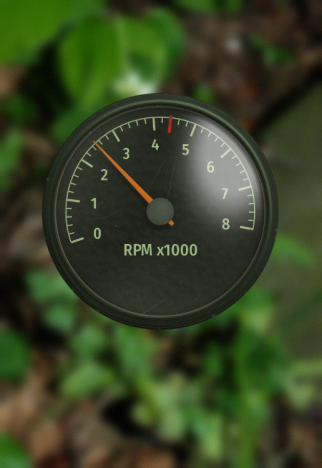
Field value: 2500; rpm
